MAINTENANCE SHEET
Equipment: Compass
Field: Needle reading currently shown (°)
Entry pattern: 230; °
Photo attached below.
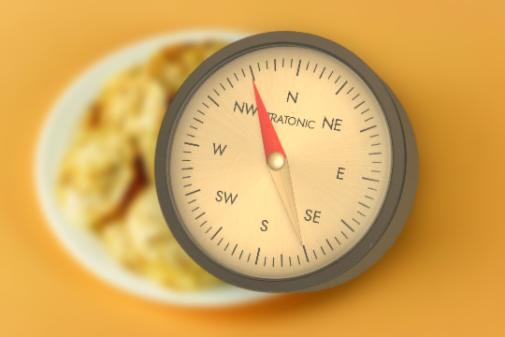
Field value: 330; °
